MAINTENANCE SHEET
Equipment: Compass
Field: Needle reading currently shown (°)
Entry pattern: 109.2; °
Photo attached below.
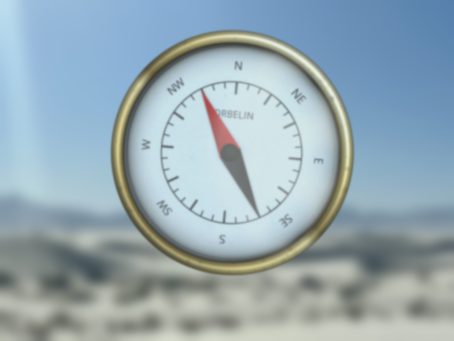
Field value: 330; °
